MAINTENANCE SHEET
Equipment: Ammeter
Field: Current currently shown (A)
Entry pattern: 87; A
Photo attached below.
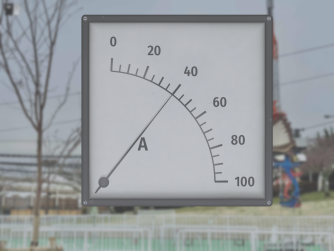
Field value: 40; A
